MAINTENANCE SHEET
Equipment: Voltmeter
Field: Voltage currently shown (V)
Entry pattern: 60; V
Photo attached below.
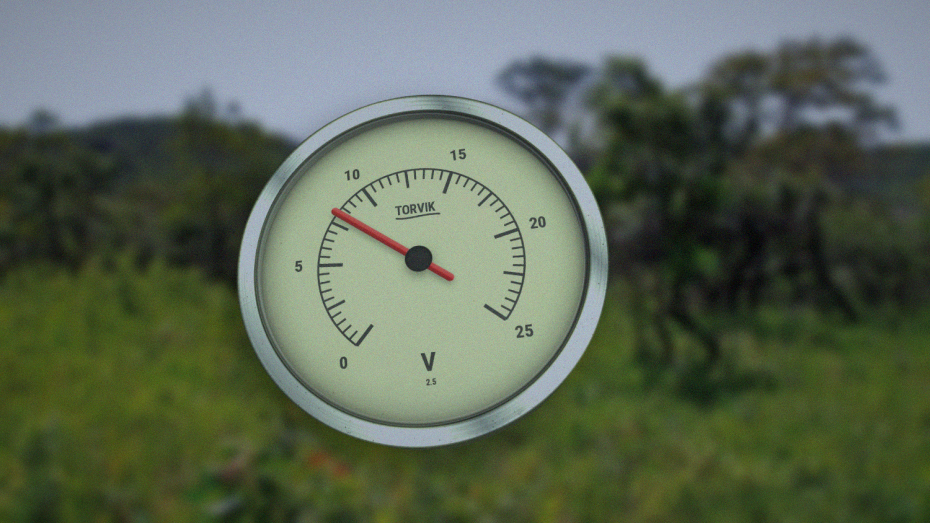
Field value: 8; V
